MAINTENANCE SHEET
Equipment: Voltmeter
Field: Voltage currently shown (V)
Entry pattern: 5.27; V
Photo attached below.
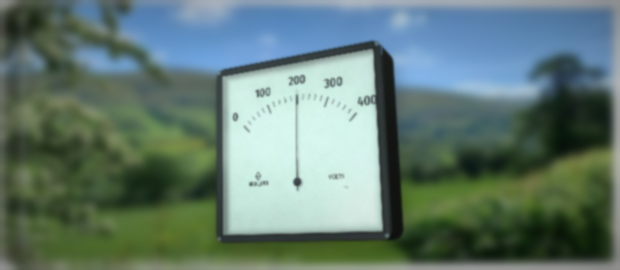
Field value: 200; V
